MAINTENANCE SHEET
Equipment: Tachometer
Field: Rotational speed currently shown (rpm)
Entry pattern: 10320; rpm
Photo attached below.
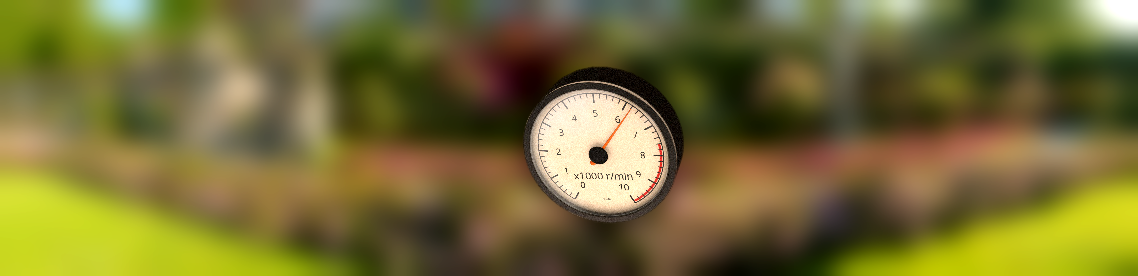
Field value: 6200; rpm
